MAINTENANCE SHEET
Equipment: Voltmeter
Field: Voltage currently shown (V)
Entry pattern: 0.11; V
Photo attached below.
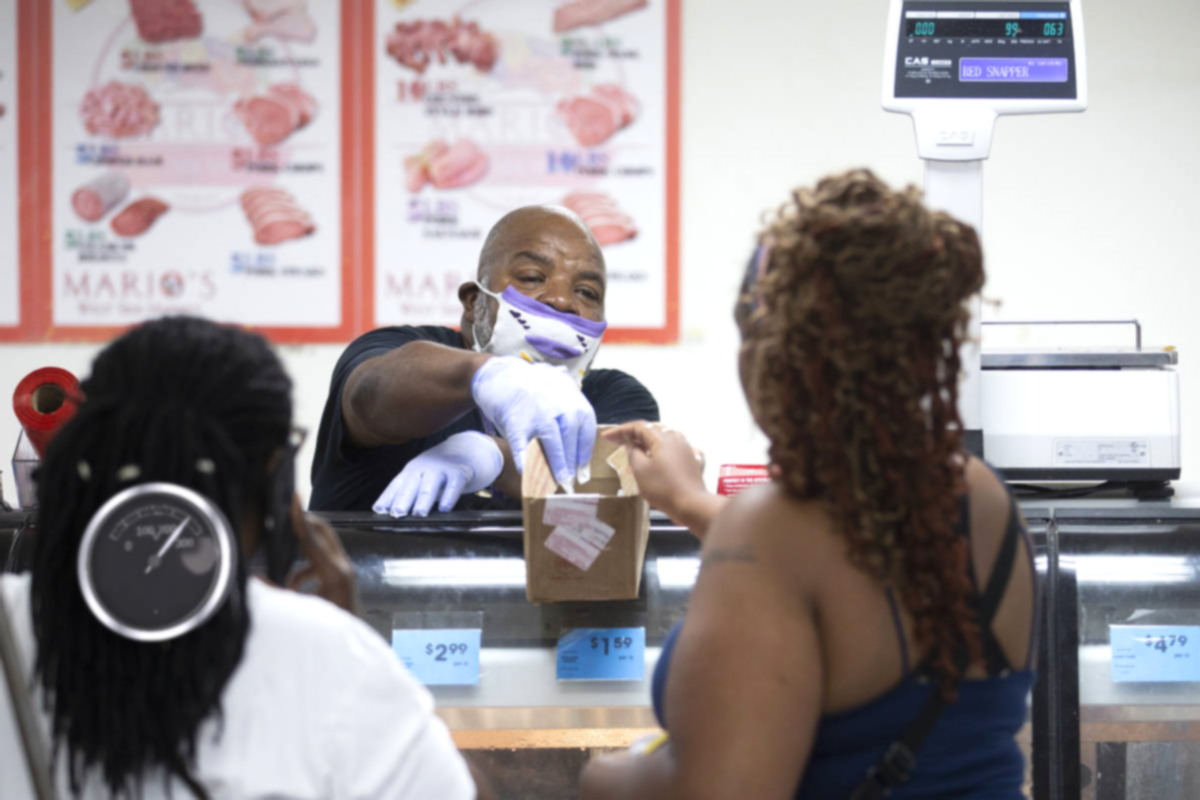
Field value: 250; V
